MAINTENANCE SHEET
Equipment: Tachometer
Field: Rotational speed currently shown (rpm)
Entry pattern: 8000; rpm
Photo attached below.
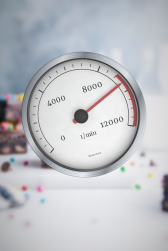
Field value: 9500; rpm
